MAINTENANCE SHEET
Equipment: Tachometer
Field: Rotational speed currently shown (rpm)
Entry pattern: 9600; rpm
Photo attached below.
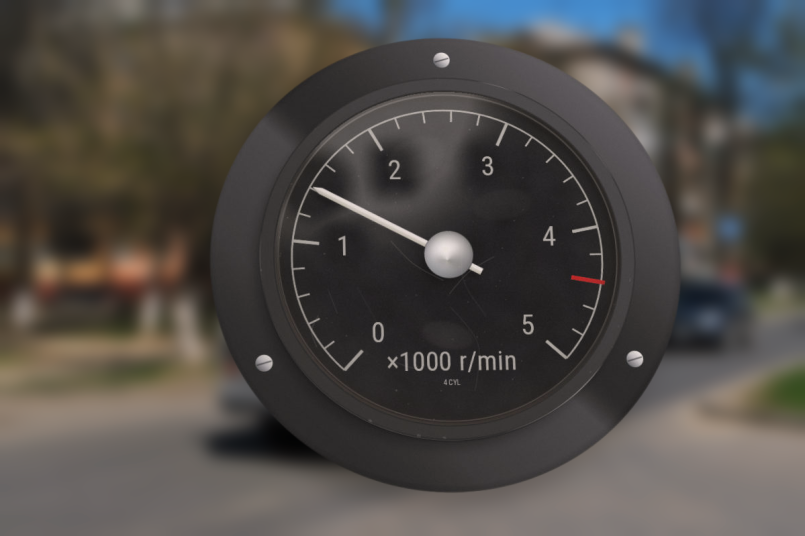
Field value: 1400; rpm
